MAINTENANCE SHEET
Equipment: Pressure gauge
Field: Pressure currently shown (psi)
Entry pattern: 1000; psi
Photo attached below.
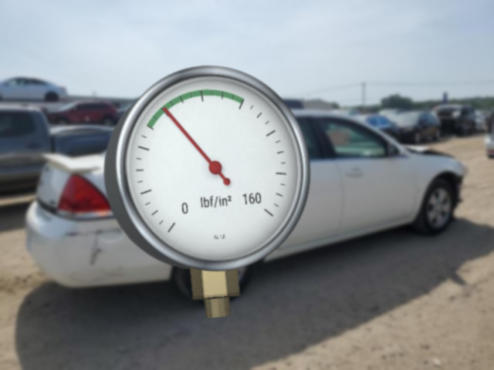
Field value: 60; psi
